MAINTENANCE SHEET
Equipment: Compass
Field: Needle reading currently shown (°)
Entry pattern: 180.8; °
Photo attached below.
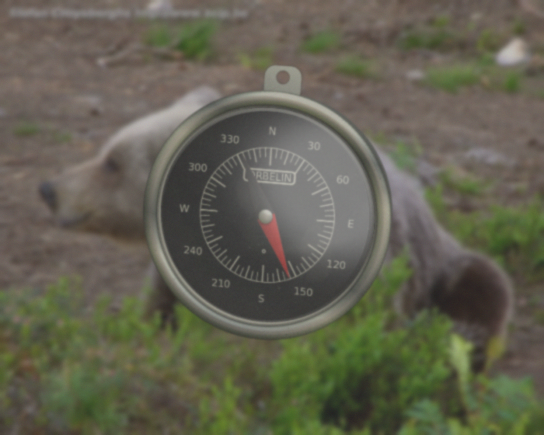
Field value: 155; °
